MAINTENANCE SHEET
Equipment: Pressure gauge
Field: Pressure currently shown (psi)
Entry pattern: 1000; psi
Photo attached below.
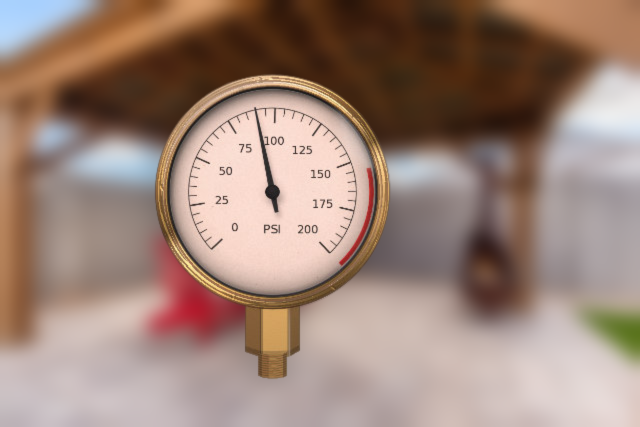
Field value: 90; psi
